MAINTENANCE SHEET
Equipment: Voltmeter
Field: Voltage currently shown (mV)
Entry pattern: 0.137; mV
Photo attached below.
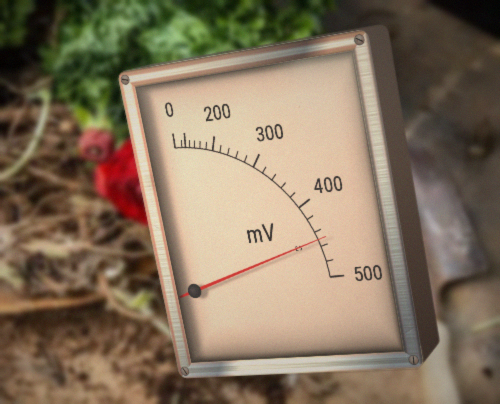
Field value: 450; mV
